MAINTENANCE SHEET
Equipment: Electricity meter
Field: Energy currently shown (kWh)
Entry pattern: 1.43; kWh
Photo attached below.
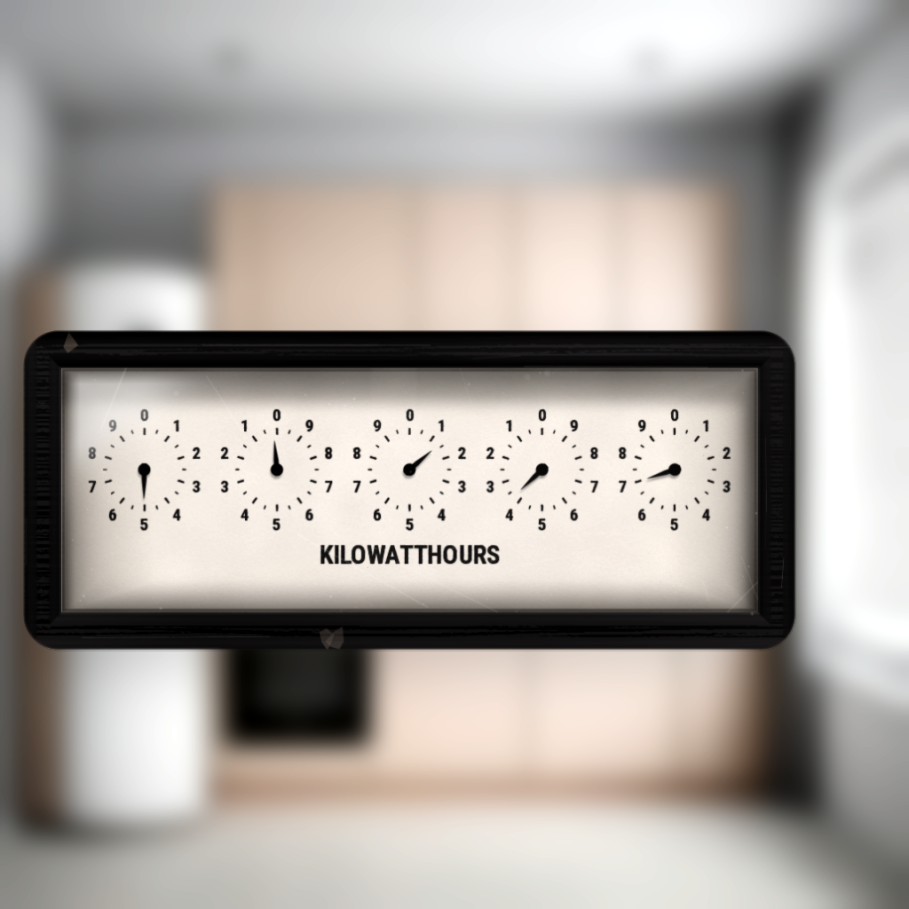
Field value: 50137; kWh
